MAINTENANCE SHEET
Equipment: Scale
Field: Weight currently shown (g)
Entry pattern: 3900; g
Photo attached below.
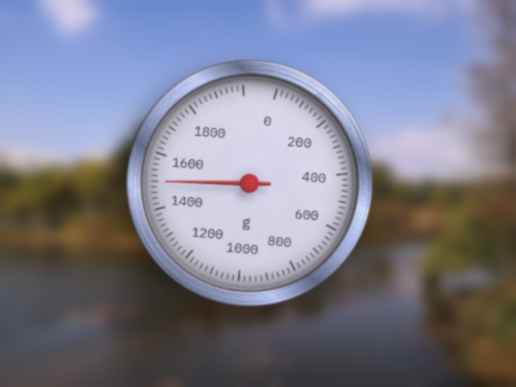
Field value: 1500; g
